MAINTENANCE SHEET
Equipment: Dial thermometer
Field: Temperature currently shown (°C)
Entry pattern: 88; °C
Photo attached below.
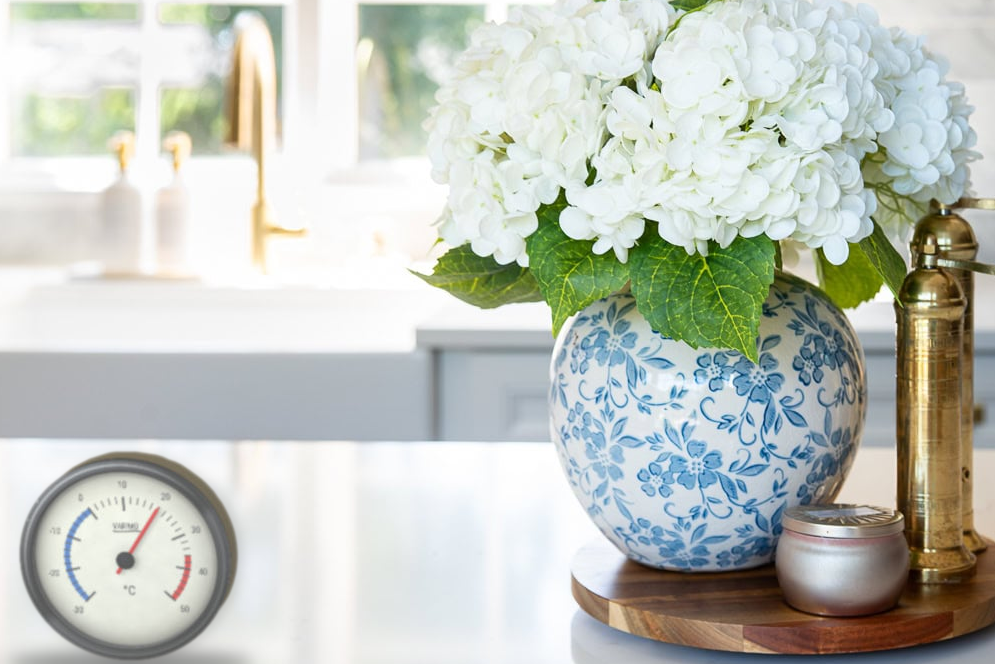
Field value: 20; °C
